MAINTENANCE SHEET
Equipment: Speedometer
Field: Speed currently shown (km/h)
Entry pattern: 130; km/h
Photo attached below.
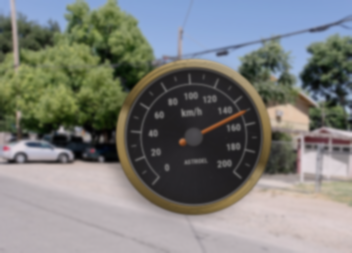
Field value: 150; km/h
